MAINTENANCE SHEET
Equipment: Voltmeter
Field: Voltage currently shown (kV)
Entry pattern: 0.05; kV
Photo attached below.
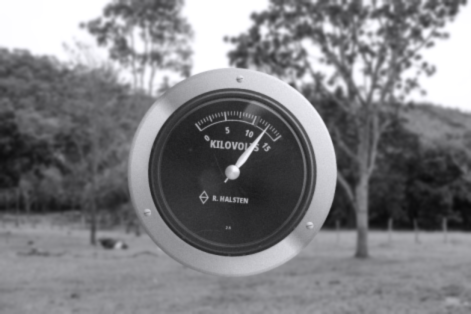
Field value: 12.5; kV
